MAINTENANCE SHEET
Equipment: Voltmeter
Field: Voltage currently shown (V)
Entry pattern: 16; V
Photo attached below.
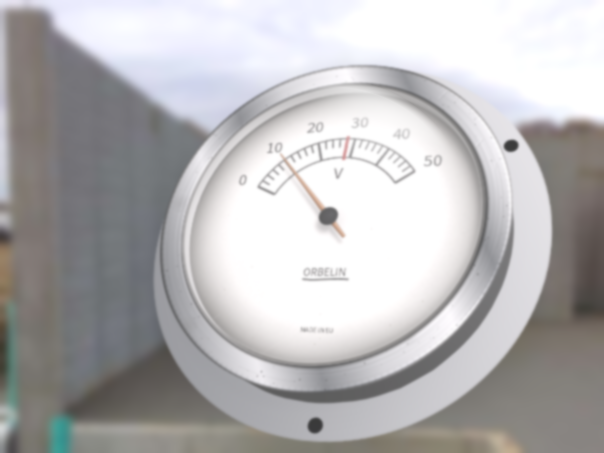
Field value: 10; V
